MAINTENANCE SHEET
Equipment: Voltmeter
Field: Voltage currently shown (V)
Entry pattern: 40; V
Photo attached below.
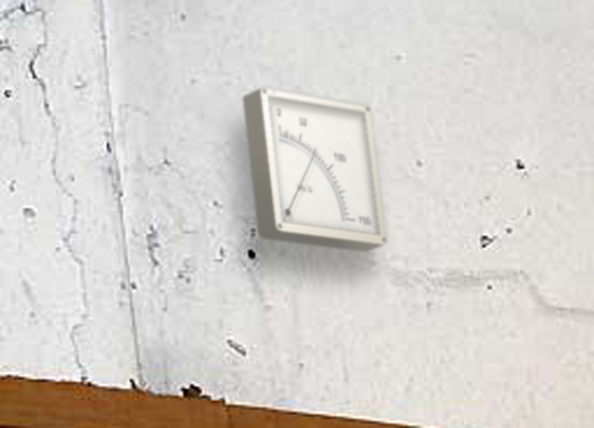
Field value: 75; V
